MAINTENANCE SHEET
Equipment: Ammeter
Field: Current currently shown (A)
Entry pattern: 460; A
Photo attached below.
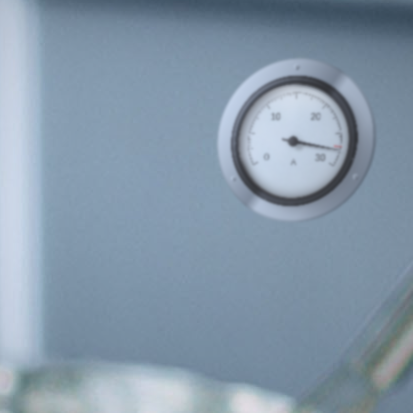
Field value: 27.5; A
